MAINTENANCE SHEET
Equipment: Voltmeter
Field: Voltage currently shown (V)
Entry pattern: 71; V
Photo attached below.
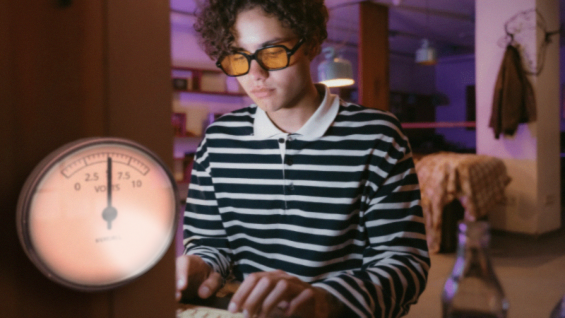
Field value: 5; V
